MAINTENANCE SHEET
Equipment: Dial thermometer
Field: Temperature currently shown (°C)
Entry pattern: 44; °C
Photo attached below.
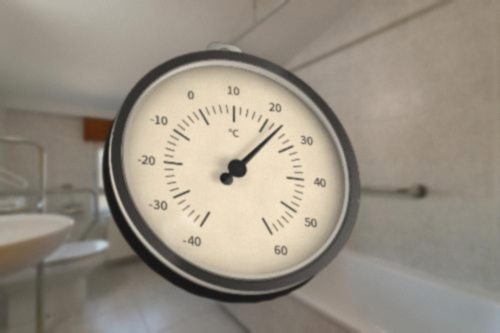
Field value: 24; °C
